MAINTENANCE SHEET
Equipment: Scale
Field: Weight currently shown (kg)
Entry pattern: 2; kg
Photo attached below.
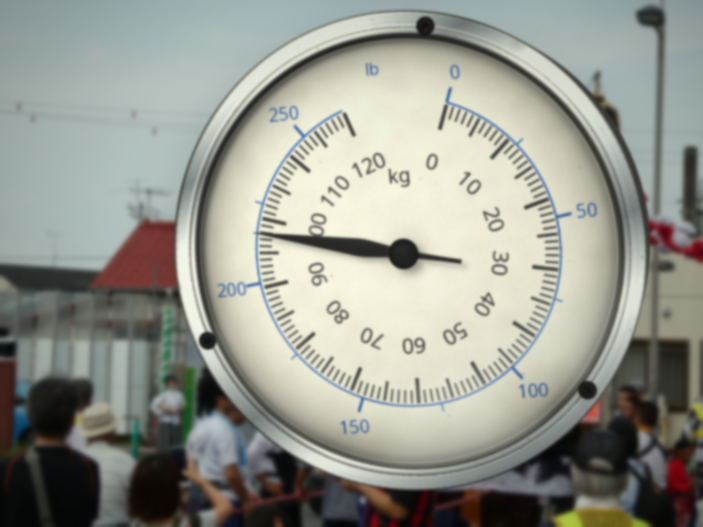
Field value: 98; kg
